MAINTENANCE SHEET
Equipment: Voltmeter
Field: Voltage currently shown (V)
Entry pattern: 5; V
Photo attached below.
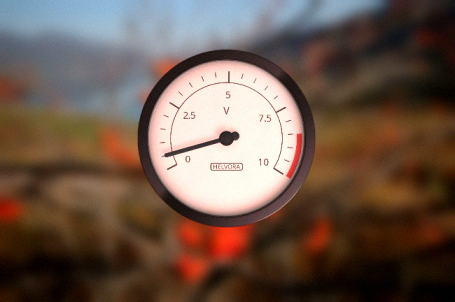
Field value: 0.5; V
